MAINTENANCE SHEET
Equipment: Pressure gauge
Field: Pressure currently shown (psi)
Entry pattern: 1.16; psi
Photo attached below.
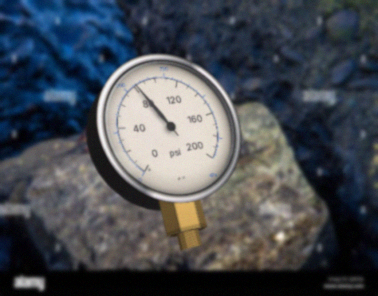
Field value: 80; psi
